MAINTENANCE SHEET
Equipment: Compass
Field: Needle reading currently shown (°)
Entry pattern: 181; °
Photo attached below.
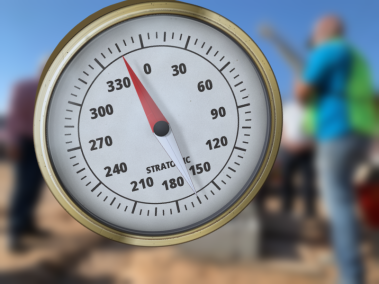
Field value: 345; °
